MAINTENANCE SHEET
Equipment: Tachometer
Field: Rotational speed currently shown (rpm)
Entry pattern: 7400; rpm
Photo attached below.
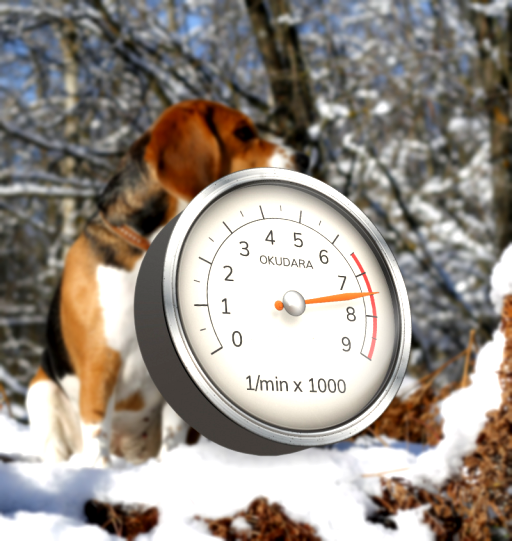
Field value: 7500; rpm
